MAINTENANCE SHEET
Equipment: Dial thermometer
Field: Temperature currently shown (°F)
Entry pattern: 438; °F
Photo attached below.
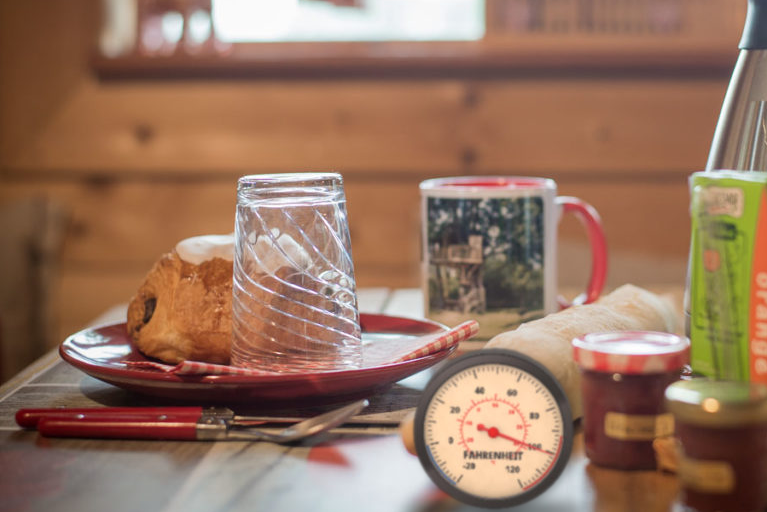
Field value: 100; °F
